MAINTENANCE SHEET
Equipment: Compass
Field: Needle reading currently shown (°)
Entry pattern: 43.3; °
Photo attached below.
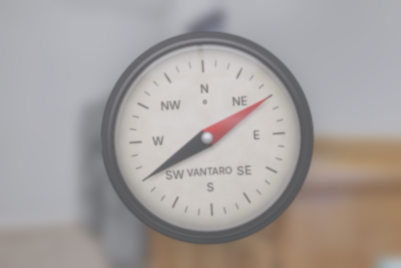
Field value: 60; °
